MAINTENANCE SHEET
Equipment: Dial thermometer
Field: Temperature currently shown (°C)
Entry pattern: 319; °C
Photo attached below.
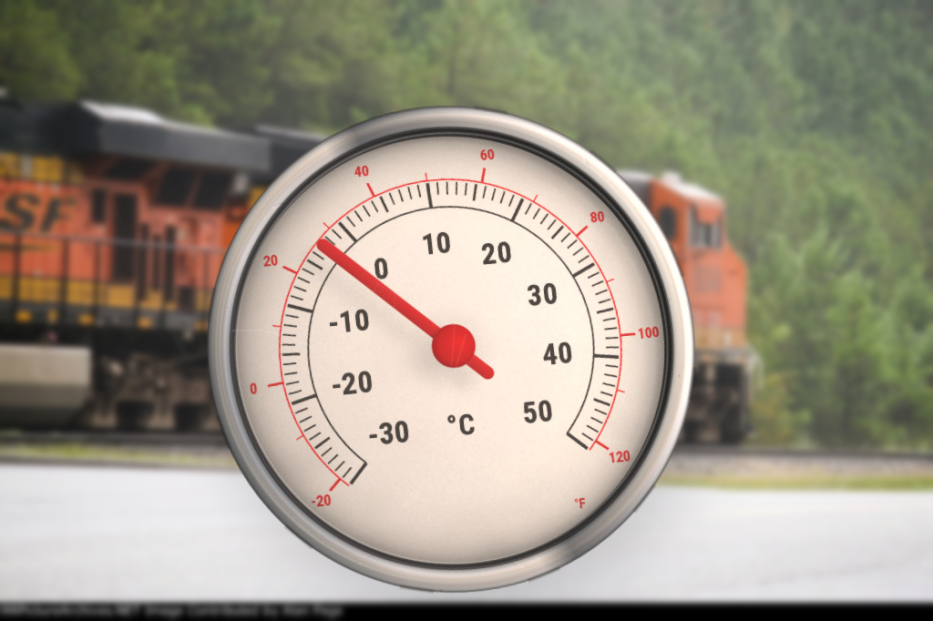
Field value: -3; °C
